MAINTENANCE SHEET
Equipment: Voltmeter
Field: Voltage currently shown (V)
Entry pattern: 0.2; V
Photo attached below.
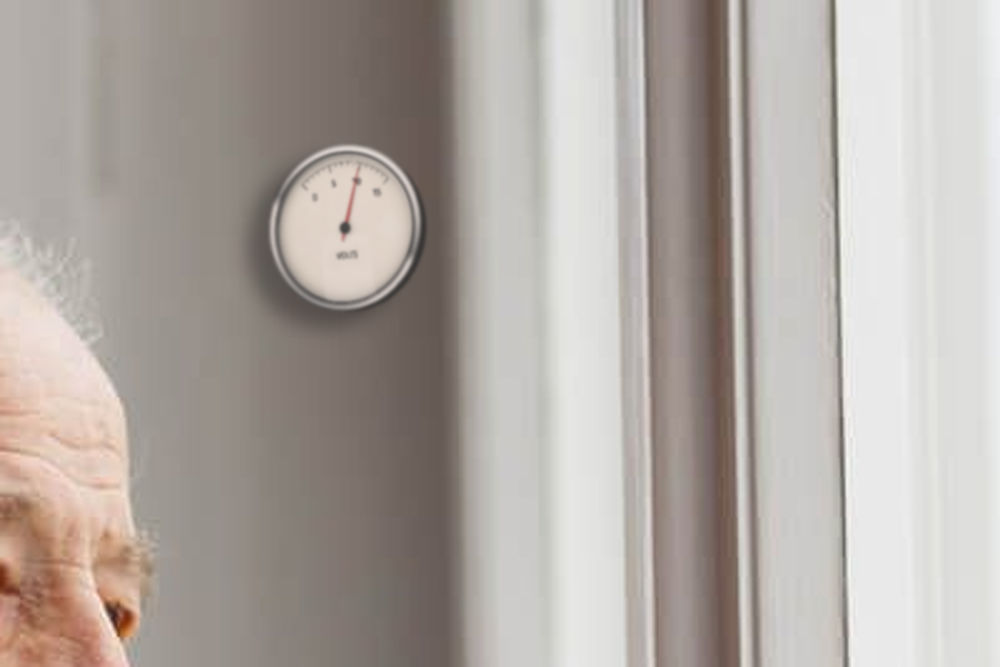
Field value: 10; V
